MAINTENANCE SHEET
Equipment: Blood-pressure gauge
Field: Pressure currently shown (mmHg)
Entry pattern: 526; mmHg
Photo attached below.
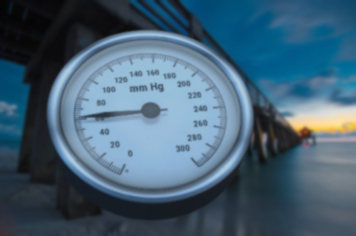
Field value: 60; mmHg
